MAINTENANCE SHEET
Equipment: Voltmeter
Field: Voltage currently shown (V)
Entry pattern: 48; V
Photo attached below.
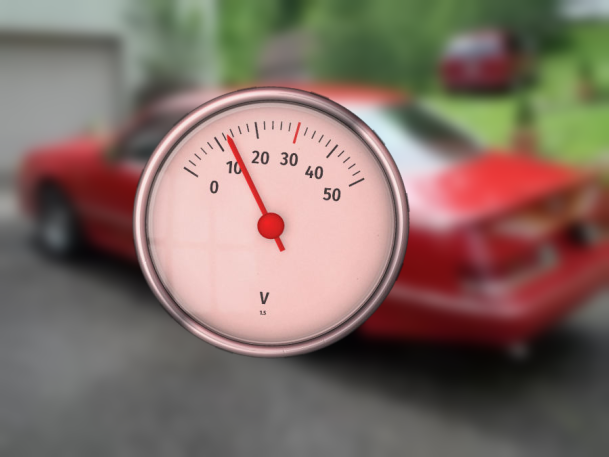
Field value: 13; V
